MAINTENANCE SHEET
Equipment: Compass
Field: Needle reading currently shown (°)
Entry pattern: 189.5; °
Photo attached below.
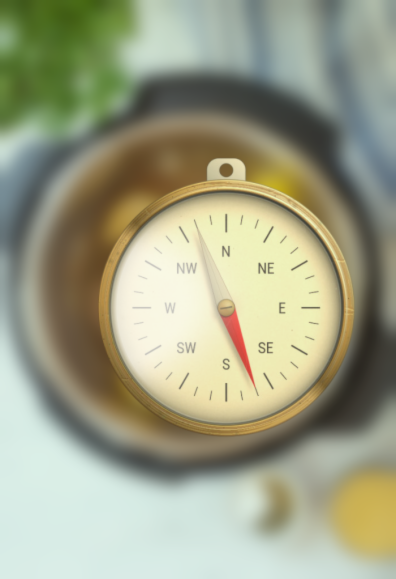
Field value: 160; °
